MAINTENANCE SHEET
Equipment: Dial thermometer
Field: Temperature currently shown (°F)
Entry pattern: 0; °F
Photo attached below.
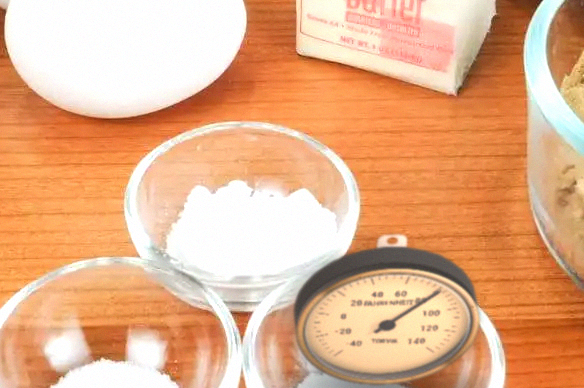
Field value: 80; °F
